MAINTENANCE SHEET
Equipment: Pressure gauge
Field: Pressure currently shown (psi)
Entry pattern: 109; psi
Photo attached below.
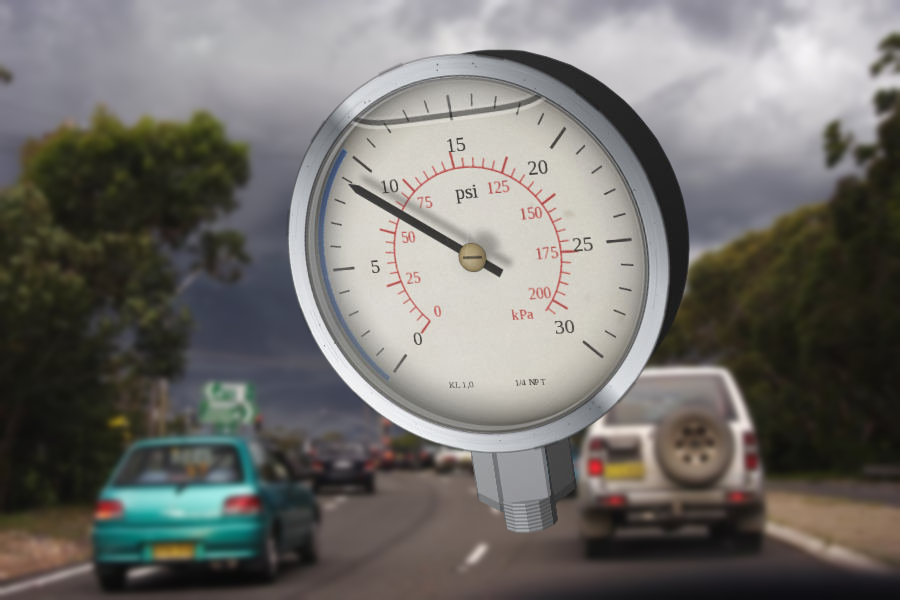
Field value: 9; psi
